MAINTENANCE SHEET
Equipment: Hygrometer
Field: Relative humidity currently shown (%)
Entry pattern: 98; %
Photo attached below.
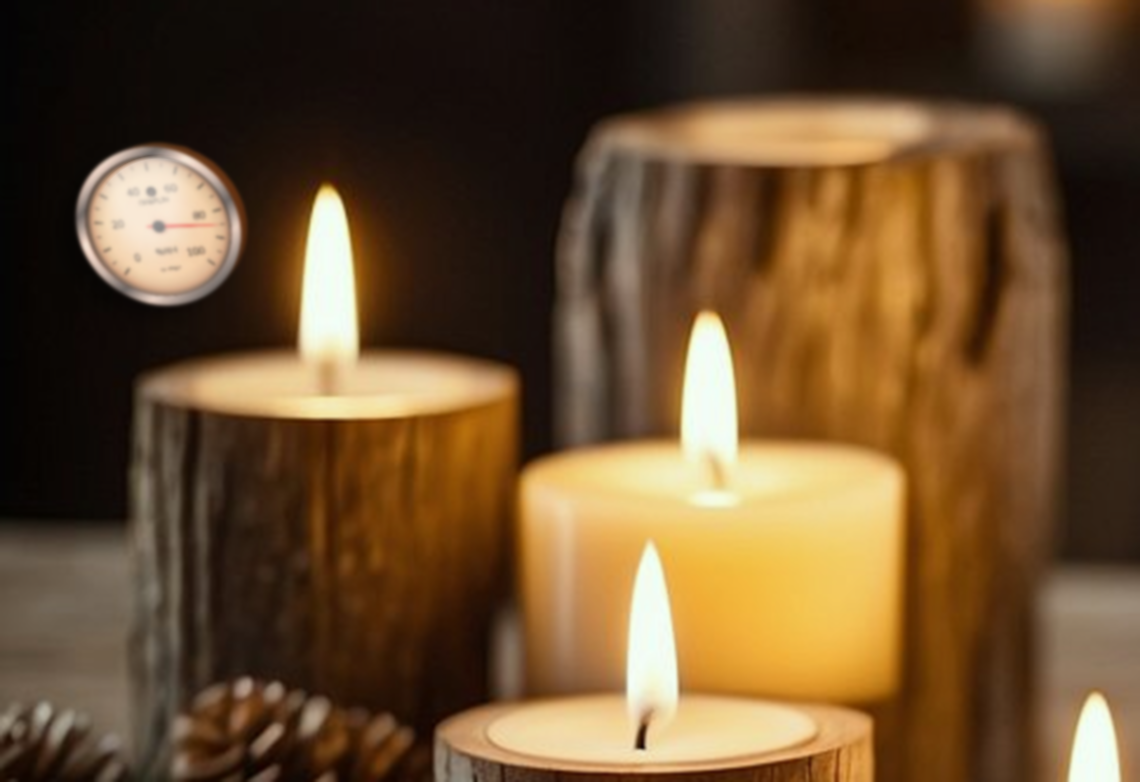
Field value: 85; %
